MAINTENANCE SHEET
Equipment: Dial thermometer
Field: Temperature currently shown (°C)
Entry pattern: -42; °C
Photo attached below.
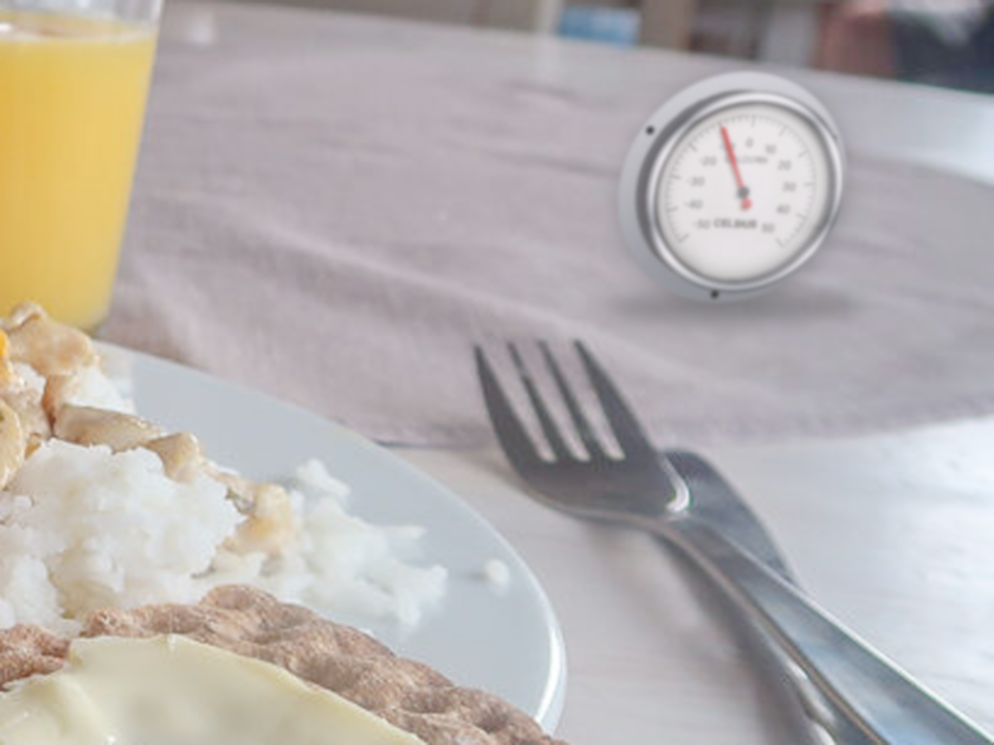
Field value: -10; °C
